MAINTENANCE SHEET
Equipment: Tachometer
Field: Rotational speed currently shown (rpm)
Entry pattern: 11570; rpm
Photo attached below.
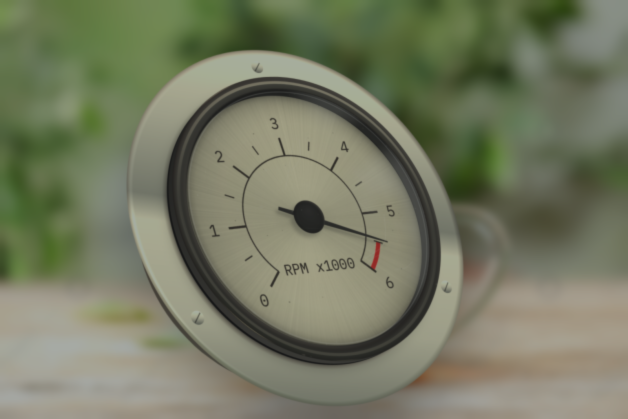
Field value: 5500; rpm
